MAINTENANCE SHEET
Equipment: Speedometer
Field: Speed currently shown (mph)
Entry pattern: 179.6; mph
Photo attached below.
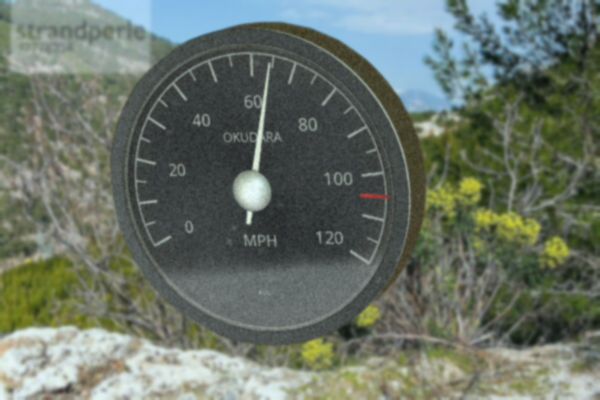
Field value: 65; mph
